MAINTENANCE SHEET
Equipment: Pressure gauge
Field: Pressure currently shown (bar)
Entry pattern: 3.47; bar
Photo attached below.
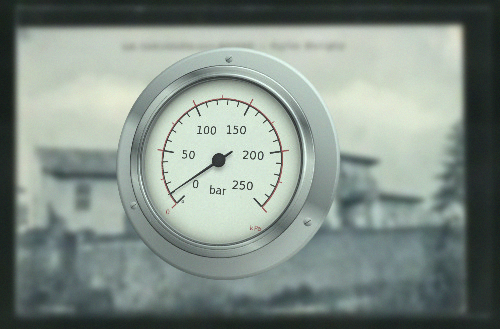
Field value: 10; bar
